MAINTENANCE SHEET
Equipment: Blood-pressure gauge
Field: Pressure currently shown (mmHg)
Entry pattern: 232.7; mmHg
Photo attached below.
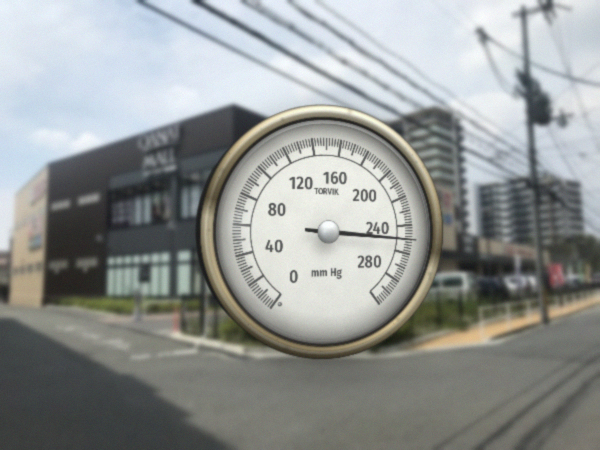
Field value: 250; mmHg
